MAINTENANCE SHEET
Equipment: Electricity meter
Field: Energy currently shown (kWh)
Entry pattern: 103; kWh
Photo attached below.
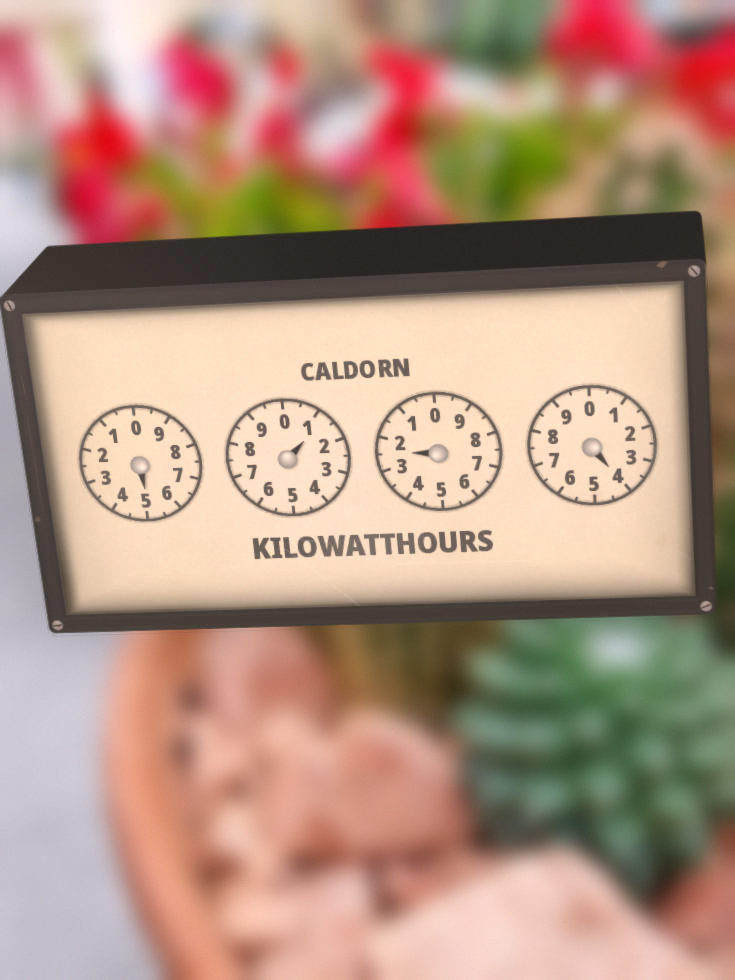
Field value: 5124; kWh
